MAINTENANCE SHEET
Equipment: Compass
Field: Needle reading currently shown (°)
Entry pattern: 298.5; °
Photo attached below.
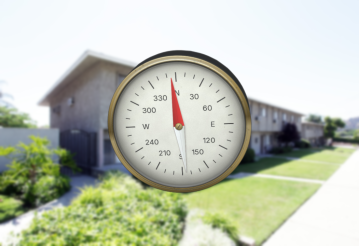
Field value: 355; °
